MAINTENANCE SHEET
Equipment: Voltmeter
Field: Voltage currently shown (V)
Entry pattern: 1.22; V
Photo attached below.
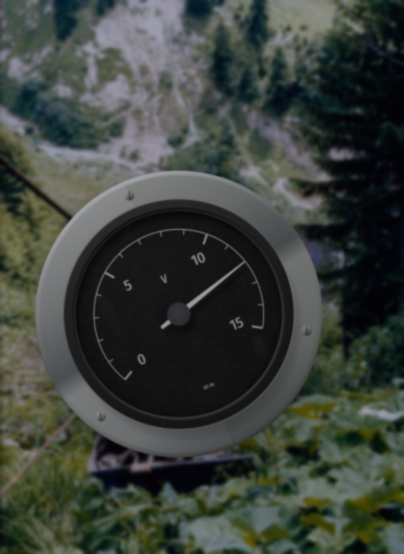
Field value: 12; V
